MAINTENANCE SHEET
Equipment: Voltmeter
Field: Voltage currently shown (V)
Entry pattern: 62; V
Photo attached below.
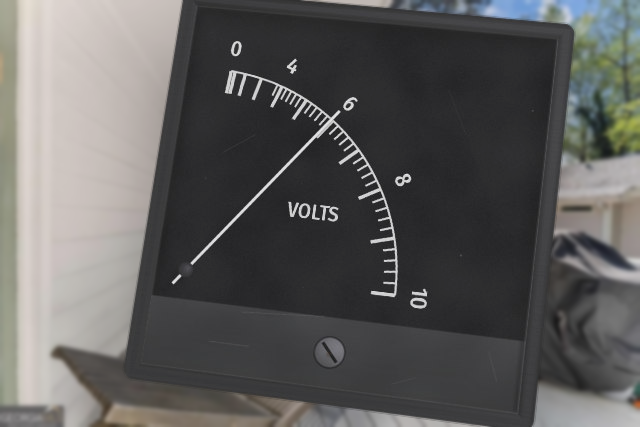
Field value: 6; V
